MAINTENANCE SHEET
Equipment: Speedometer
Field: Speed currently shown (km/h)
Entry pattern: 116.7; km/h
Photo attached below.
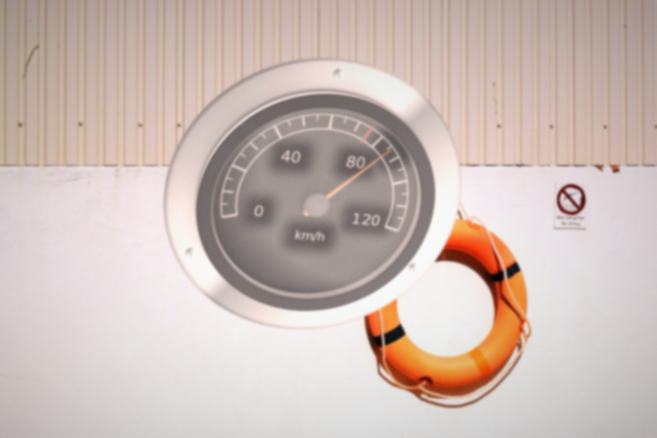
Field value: 85; km/h
